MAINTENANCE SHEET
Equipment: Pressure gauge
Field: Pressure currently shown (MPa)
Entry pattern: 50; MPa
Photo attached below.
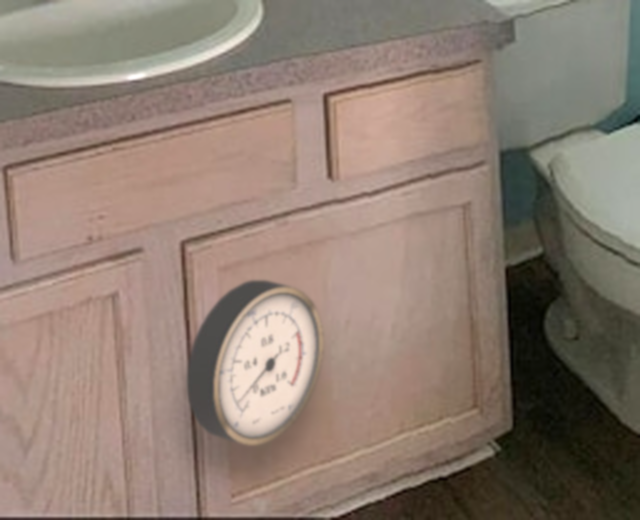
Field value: 0.1; MPa
